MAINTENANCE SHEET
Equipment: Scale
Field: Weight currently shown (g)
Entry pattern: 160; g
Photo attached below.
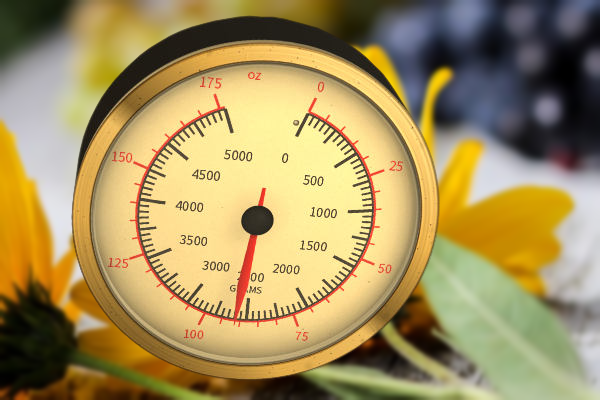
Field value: 2600; g
